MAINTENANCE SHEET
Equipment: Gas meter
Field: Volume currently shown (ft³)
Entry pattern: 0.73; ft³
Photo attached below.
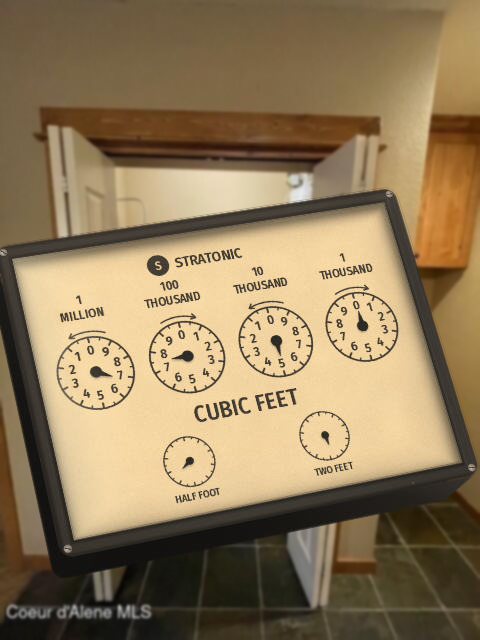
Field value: 675000; ft³
